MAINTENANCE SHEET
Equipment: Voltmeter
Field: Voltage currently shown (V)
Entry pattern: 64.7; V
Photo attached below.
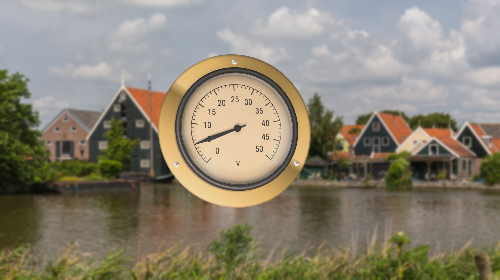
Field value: 5; V
